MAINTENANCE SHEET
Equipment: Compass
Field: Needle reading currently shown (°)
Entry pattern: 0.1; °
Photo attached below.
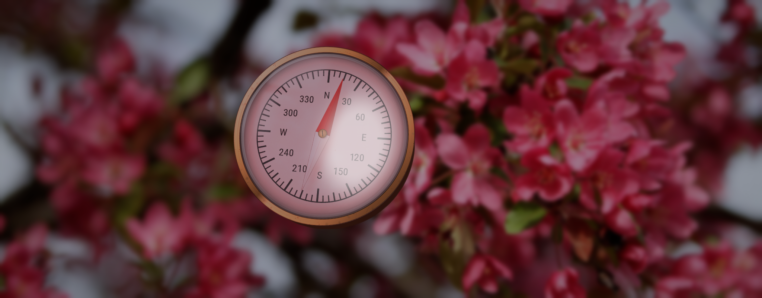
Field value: 15; °
